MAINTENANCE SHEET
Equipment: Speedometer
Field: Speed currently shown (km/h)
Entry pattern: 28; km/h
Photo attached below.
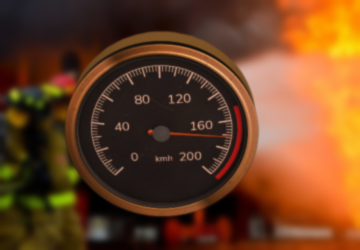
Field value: 170; km/h
